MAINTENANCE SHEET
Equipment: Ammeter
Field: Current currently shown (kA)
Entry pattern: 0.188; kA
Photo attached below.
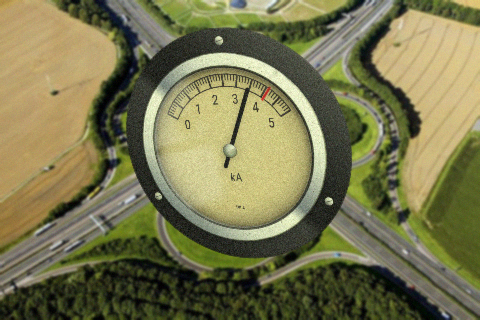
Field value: 3.5; kA
